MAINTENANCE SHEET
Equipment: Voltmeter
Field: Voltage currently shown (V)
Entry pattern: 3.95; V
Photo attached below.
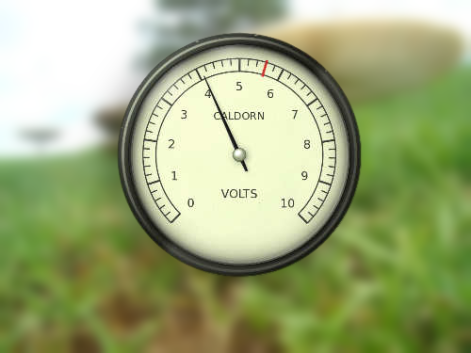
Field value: 4.1; V
